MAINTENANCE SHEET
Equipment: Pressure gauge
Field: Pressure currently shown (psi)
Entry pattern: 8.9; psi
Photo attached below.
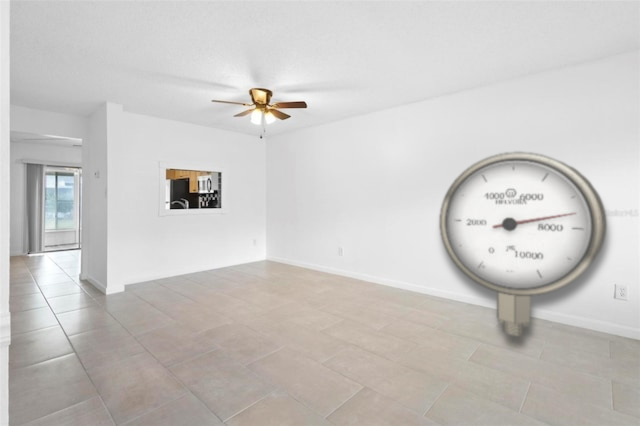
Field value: 7500; psi
